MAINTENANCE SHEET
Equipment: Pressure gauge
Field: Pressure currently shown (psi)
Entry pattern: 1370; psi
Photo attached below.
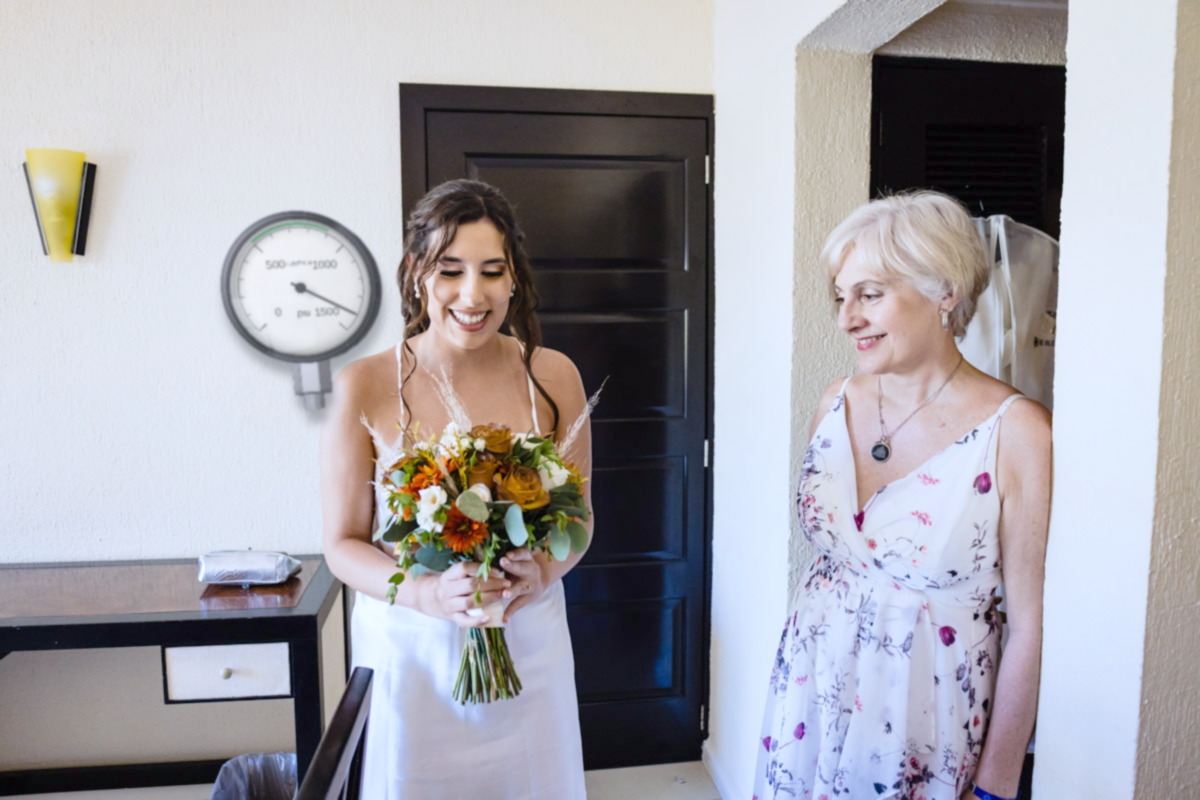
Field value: 1400; psi
